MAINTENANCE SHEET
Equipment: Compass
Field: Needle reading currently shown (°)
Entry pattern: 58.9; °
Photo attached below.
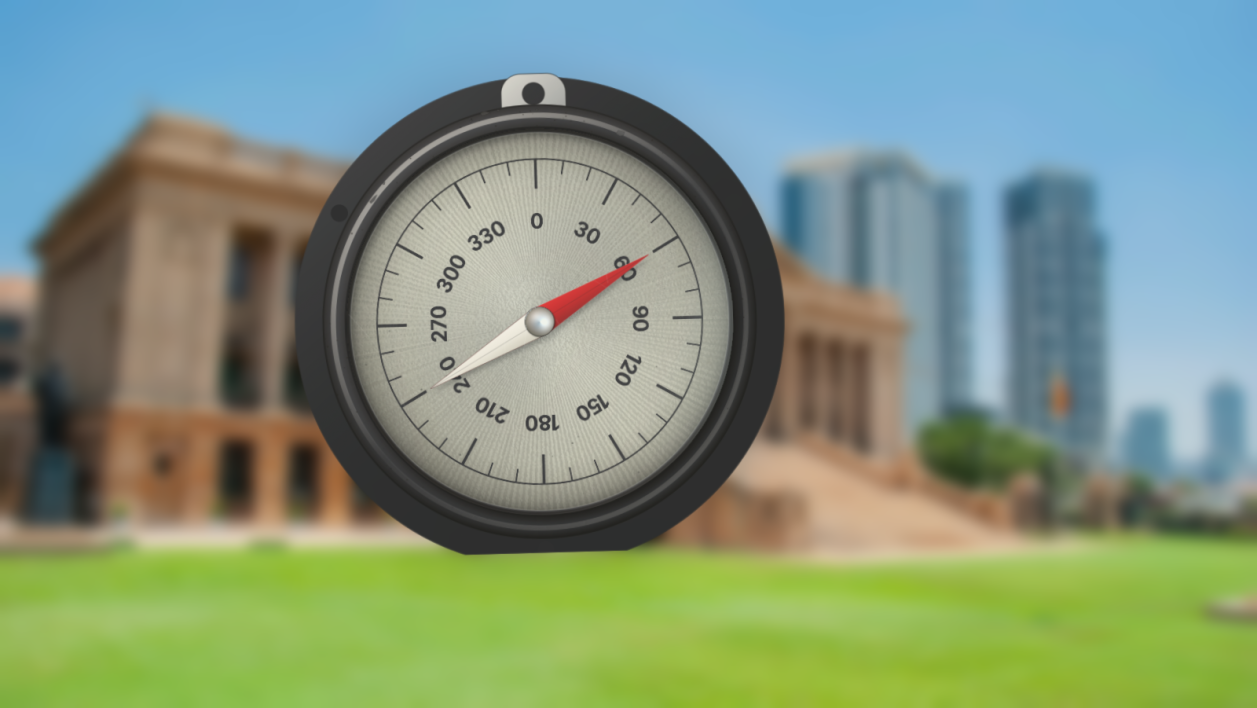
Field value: 60; °
